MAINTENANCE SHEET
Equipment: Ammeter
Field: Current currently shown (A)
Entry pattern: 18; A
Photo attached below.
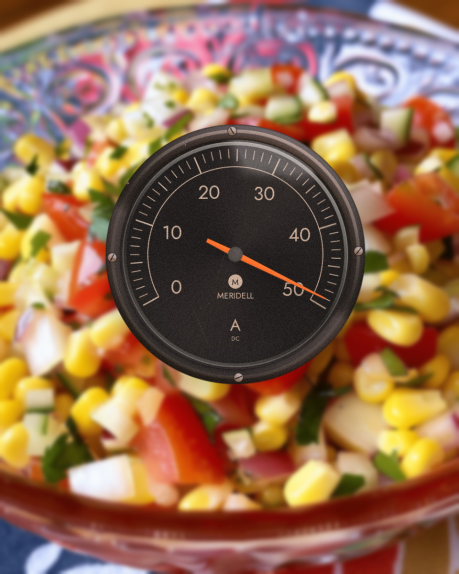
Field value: 49; A
